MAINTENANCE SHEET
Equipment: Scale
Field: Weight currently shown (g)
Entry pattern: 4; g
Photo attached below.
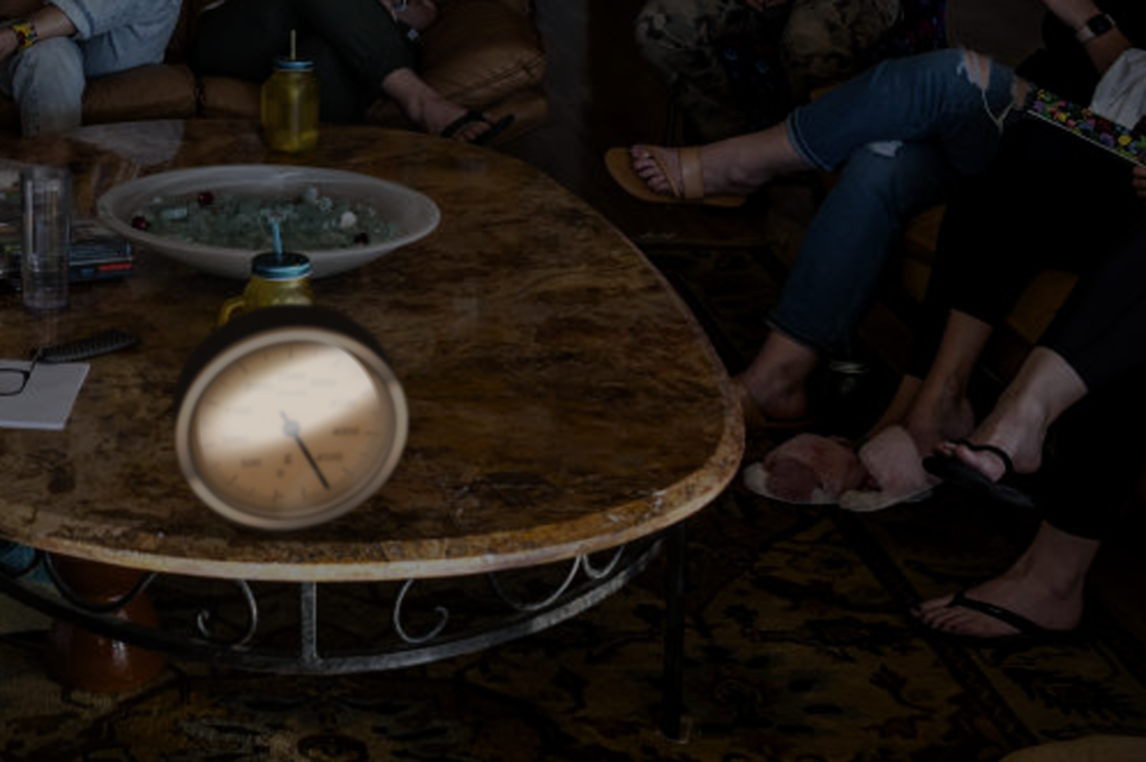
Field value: 4750; g
